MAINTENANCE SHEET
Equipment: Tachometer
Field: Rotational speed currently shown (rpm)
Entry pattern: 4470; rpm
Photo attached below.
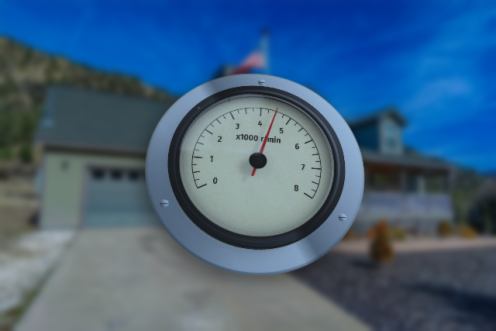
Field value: 4500; rpm
